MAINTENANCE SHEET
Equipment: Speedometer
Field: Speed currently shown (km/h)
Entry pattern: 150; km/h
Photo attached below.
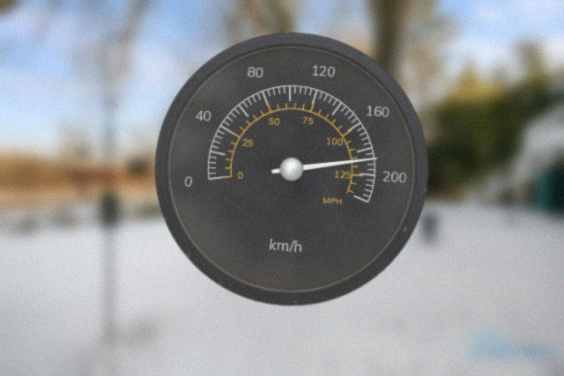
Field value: 188; km/h
